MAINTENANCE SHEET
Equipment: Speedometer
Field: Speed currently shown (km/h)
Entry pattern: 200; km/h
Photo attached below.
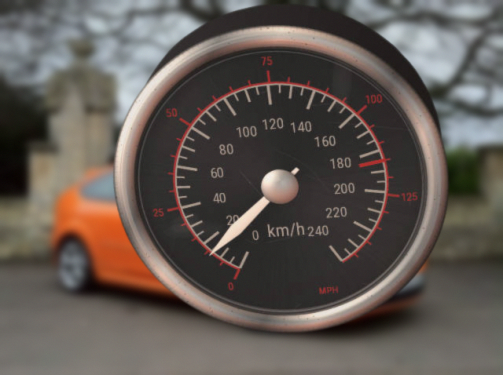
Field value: 15; km/h
